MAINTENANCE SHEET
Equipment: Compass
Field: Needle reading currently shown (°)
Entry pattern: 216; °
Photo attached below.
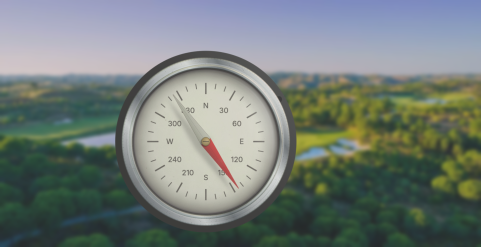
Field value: 145; °
